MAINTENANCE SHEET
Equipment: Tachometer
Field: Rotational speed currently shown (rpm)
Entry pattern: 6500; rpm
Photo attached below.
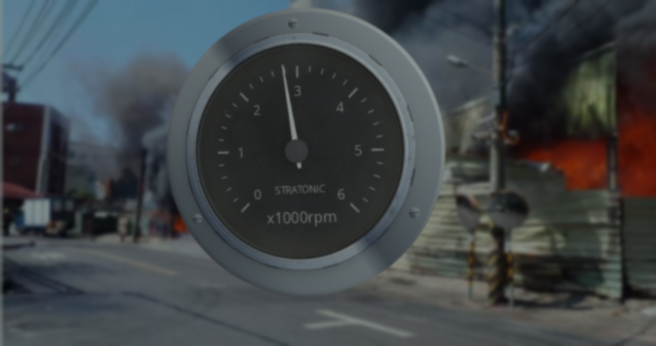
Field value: 2800; rpm
